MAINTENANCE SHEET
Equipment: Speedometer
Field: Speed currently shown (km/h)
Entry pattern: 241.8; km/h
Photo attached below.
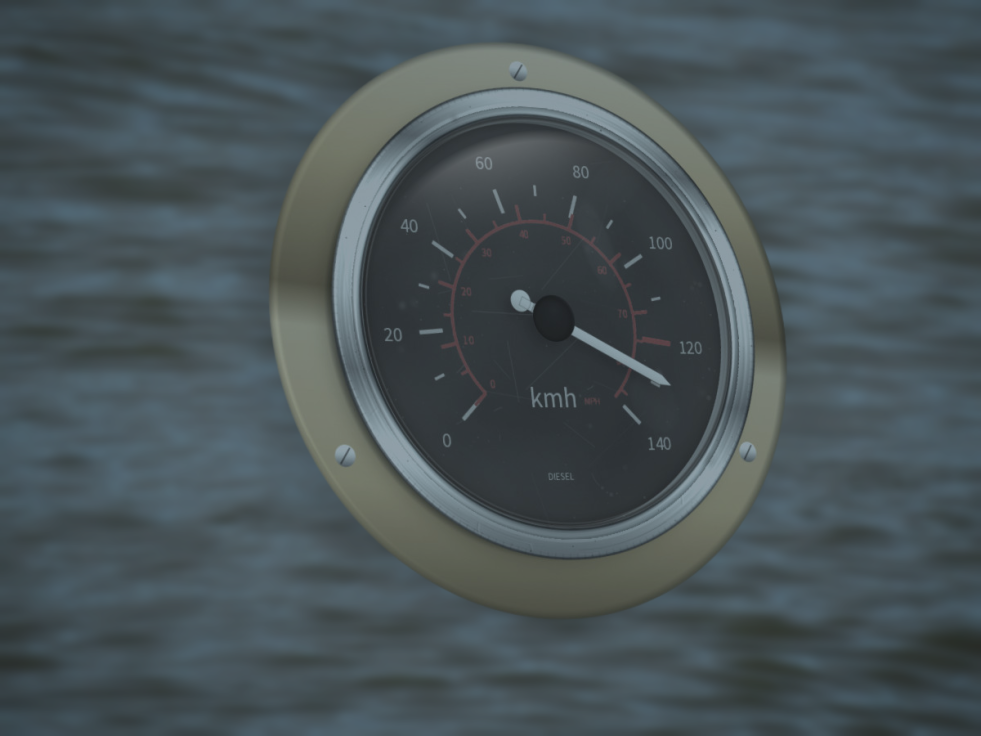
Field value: 130; km/h
